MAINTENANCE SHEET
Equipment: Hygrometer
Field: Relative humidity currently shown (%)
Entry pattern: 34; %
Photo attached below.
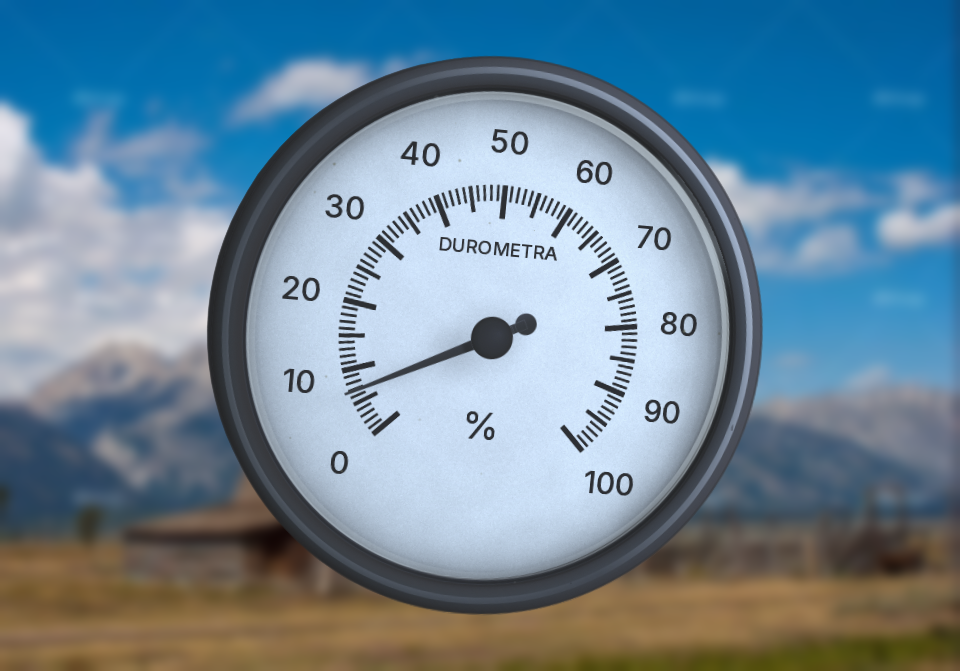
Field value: 7; %
